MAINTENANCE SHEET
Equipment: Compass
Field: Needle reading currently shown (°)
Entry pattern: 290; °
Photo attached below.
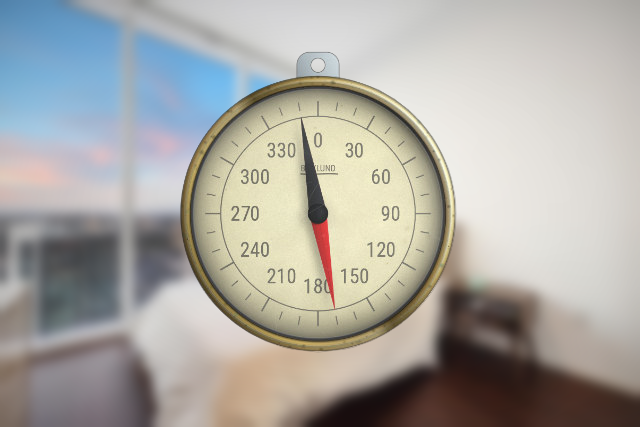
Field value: 170; °
